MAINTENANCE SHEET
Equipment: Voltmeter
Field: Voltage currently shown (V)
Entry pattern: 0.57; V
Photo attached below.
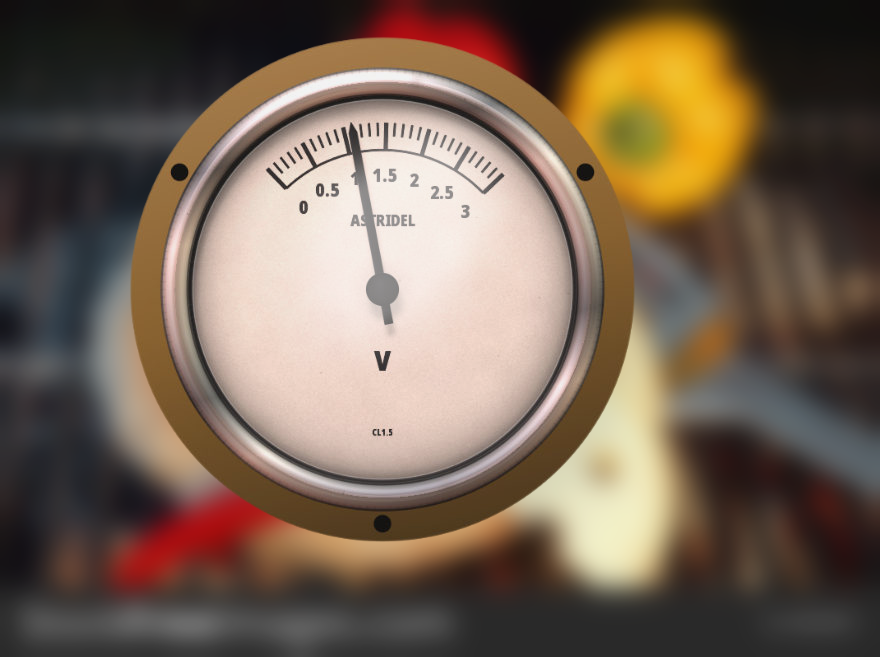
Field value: 1.1; V
